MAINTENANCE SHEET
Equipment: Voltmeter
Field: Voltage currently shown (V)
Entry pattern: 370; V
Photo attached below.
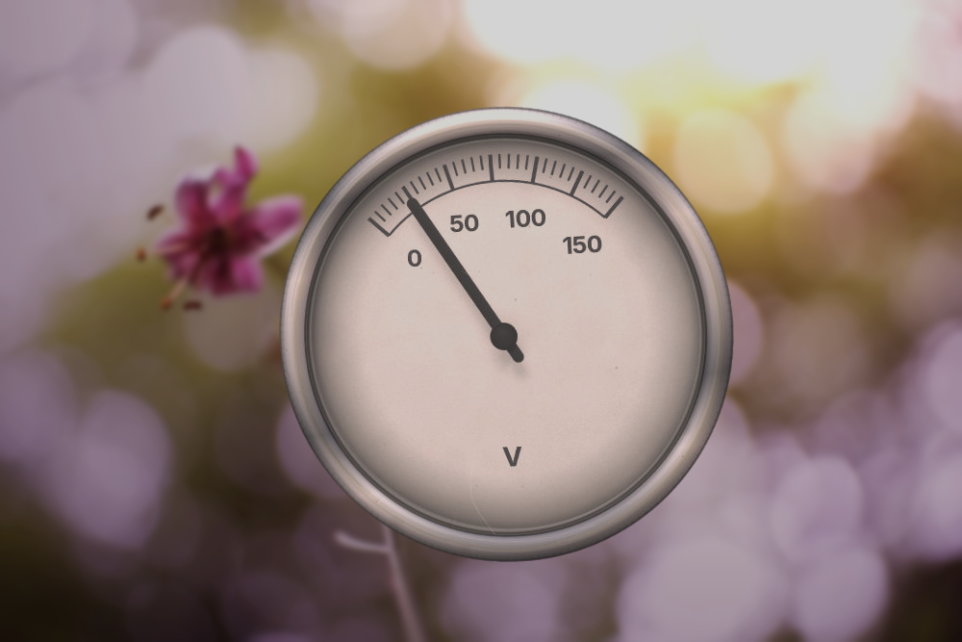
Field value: 25; V
